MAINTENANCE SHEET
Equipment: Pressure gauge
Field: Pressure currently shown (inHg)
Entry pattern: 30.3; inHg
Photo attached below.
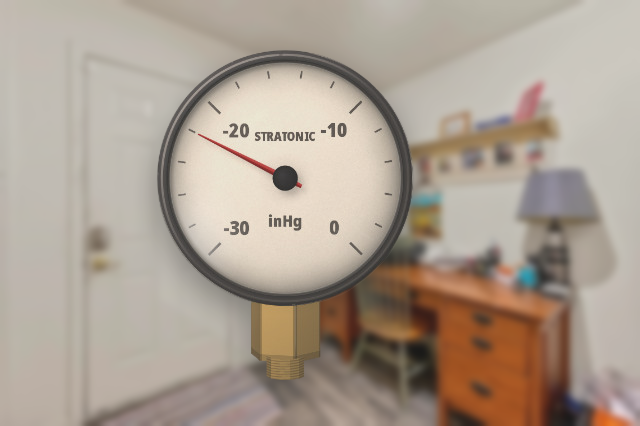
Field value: -22; inHg
